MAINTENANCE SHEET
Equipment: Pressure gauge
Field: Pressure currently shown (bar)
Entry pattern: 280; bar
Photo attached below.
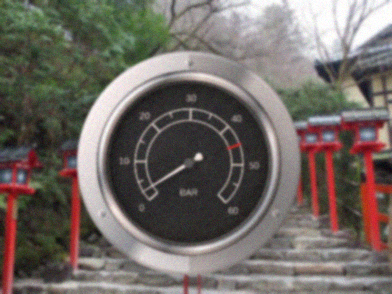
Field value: 2.5; bar
